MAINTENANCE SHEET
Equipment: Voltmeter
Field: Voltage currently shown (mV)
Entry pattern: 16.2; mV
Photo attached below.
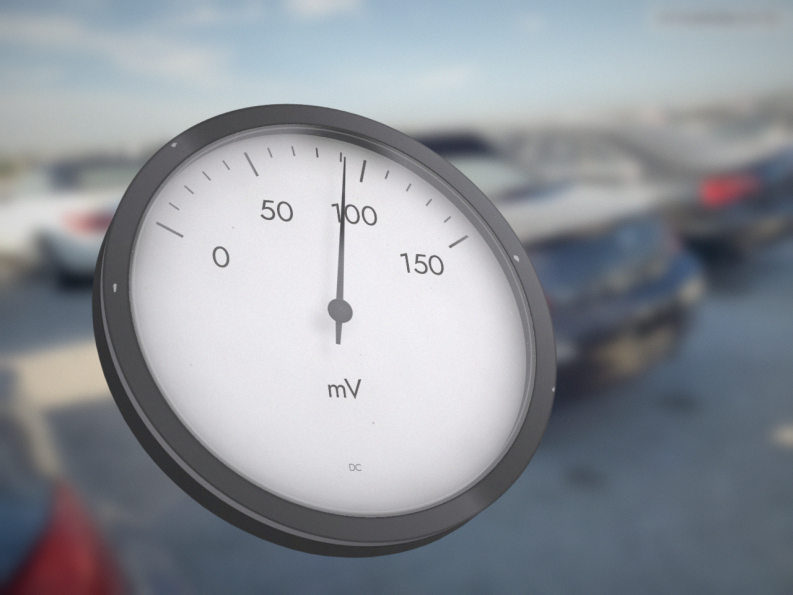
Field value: 90; mV
